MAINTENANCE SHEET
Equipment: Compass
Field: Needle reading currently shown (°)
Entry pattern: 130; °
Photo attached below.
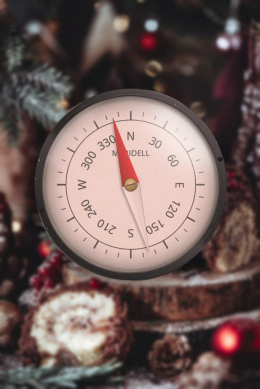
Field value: 345; °
